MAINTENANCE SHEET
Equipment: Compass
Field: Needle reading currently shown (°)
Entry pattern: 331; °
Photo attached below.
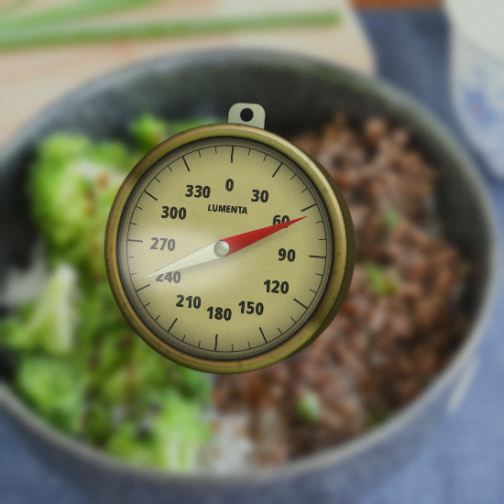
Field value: 65; °
